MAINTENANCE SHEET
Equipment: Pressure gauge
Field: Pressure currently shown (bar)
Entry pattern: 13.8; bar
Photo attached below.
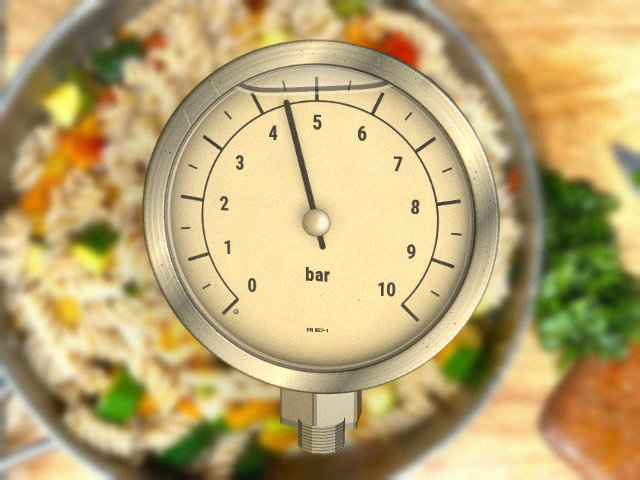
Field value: 4.5; bar
